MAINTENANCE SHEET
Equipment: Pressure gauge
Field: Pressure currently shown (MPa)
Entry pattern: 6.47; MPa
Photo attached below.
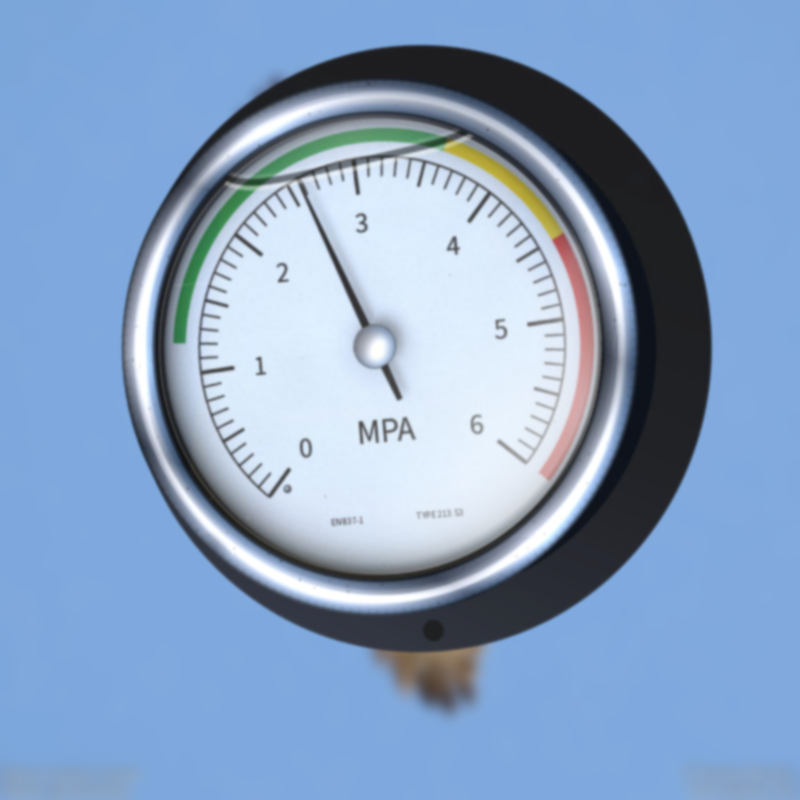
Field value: 2.6; MPa
